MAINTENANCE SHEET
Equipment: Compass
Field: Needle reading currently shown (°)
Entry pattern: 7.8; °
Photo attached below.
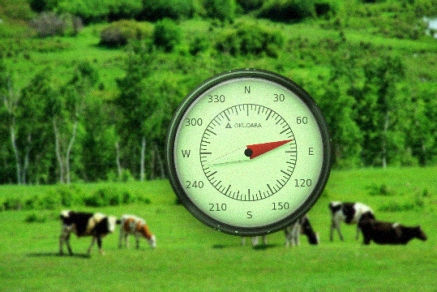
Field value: 75; °
